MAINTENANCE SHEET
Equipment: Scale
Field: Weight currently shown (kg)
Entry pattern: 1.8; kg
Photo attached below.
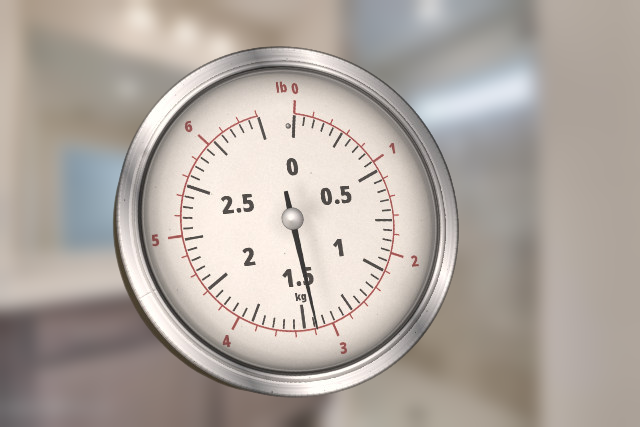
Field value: 1.45; kg
